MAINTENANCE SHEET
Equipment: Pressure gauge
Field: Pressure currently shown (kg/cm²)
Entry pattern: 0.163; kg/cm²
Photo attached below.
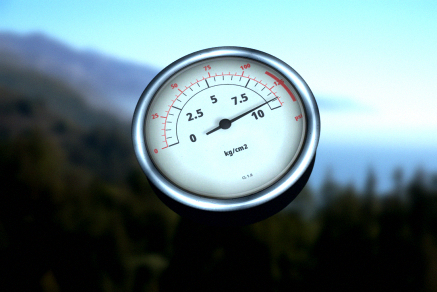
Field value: 9.5; kg/cm²
